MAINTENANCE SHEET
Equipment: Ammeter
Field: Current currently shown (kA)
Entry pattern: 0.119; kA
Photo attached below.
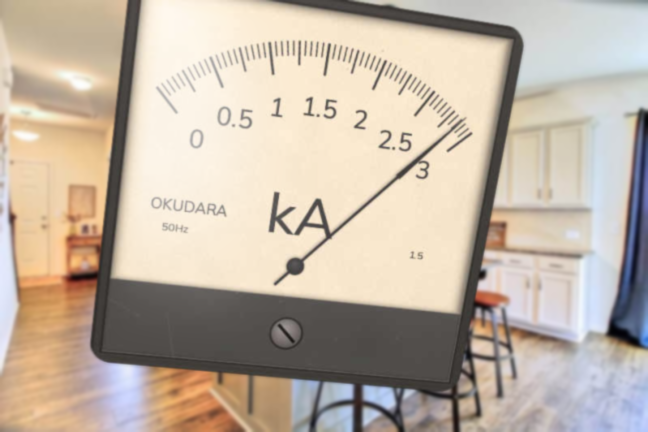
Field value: 2.85; kA
